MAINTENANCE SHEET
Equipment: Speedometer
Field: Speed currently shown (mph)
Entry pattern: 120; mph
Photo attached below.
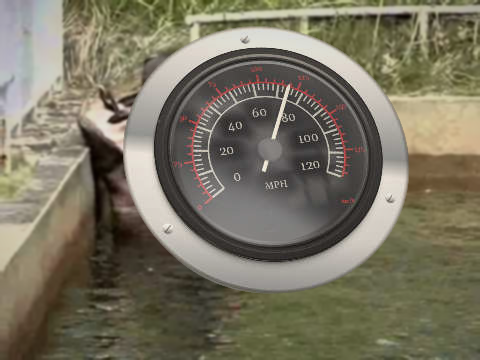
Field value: 74; mph
